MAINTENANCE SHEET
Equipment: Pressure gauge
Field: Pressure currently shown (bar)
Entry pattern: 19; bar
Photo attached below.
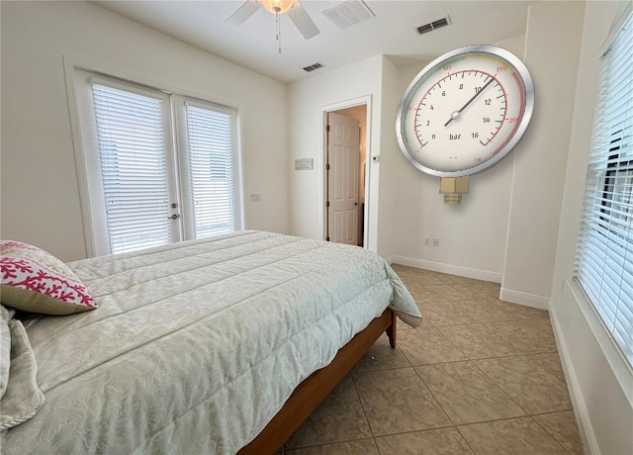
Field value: 10.5; bar
